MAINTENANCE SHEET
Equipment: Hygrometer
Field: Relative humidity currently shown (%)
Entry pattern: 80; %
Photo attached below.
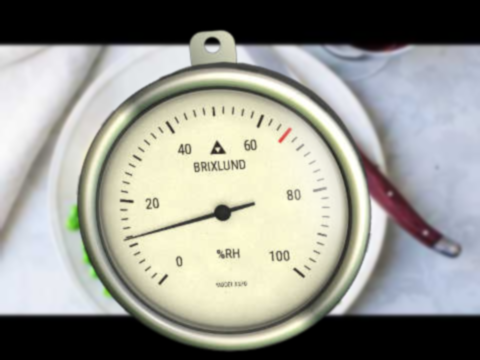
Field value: 12; %
